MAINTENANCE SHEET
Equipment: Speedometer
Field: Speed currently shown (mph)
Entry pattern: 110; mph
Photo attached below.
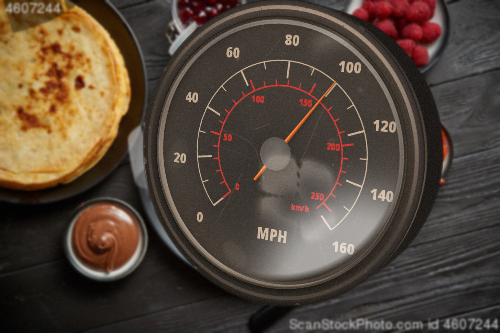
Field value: 100; mph
